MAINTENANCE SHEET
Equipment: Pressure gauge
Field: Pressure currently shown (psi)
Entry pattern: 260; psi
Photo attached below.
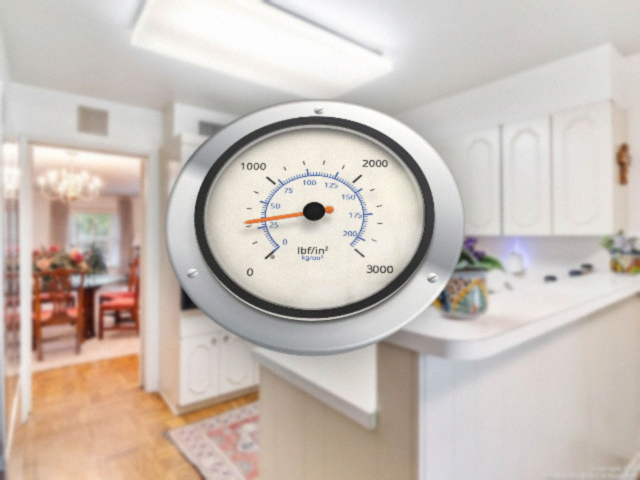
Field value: 400; psi
